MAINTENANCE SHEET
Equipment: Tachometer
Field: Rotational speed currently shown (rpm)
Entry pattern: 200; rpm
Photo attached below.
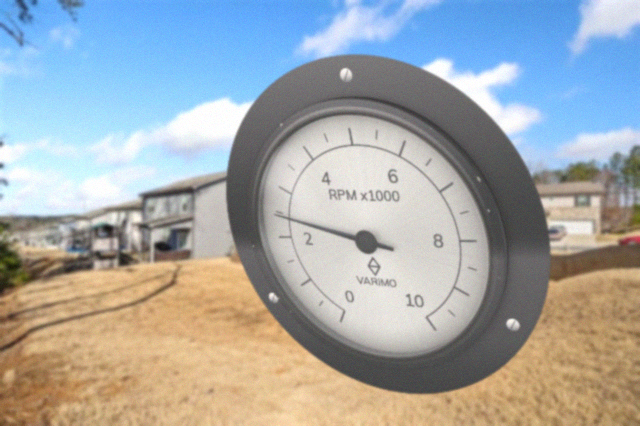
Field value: 2500; rpm
